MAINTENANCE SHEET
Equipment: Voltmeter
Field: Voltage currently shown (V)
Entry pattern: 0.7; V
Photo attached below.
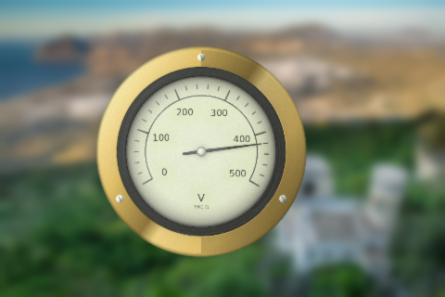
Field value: 420; V
